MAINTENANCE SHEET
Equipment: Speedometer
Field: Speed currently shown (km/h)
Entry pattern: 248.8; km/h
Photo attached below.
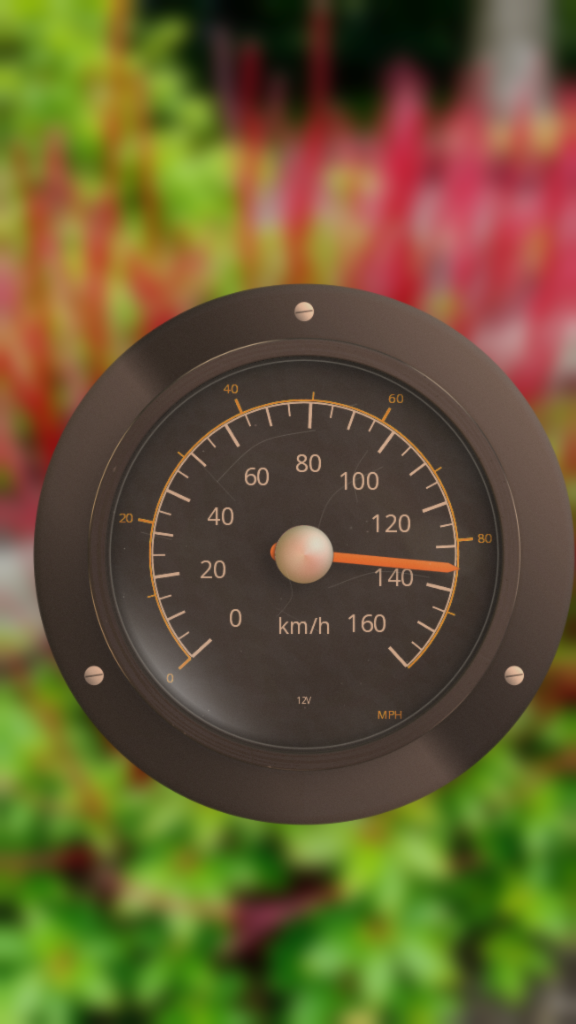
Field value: 135; km/h
